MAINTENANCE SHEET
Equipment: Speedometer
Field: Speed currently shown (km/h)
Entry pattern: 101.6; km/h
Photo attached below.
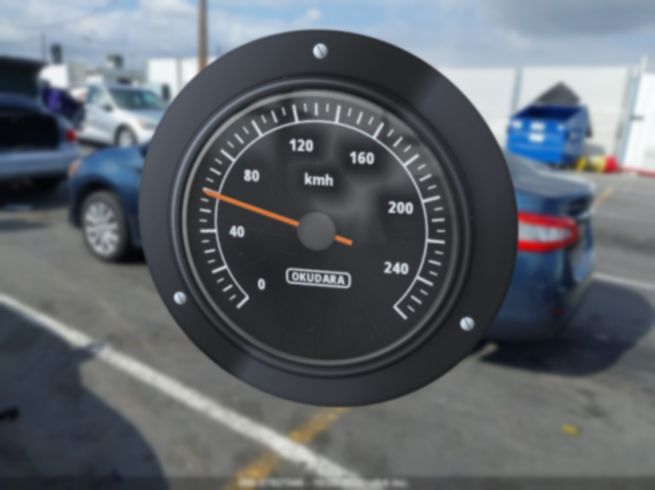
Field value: 60; km/h
